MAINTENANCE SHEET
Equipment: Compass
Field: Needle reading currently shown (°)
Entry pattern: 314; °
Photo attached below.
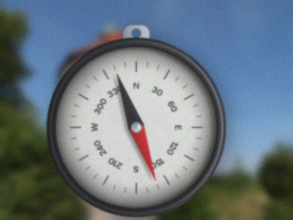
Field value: 160; °
